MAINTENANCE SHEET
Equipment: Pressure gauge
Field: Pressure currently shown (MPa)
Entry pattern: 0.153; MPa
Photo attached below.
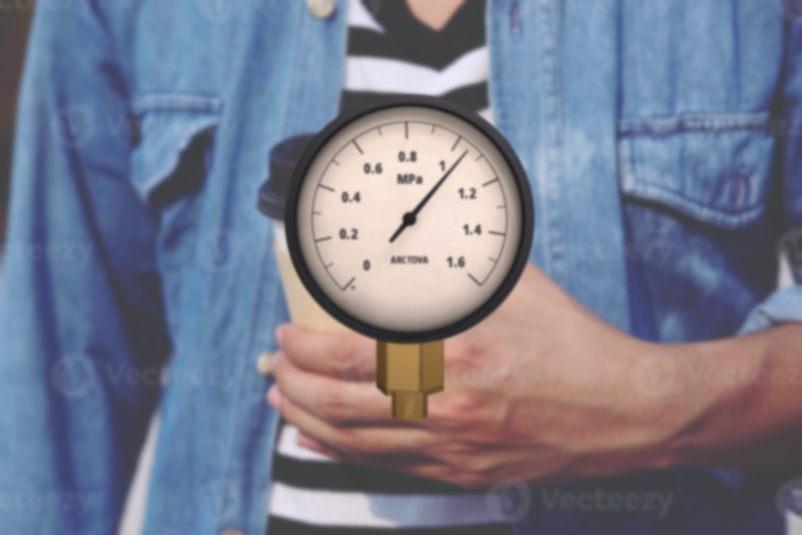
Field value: 1.05; MPa
